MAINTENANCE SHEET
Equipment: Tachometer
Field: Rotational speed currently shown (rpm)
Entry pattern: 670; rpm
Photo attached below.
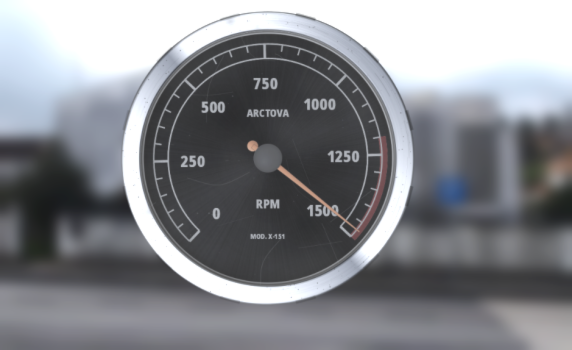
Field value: 1475; rpm
